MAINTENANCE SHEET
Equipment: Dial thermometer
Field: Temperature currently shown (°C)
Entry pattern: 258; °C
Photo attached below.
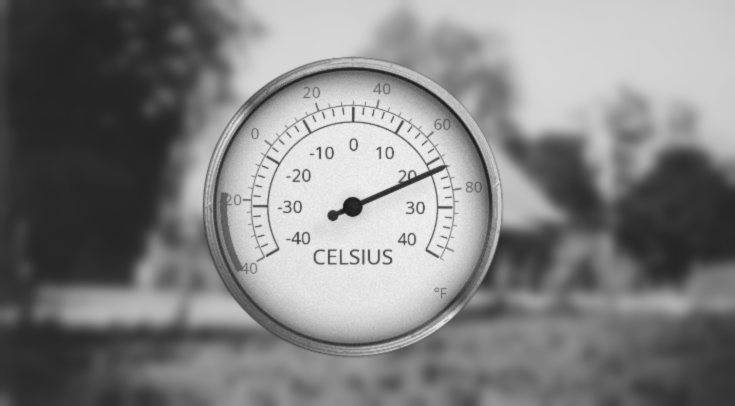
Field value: 22; °C
